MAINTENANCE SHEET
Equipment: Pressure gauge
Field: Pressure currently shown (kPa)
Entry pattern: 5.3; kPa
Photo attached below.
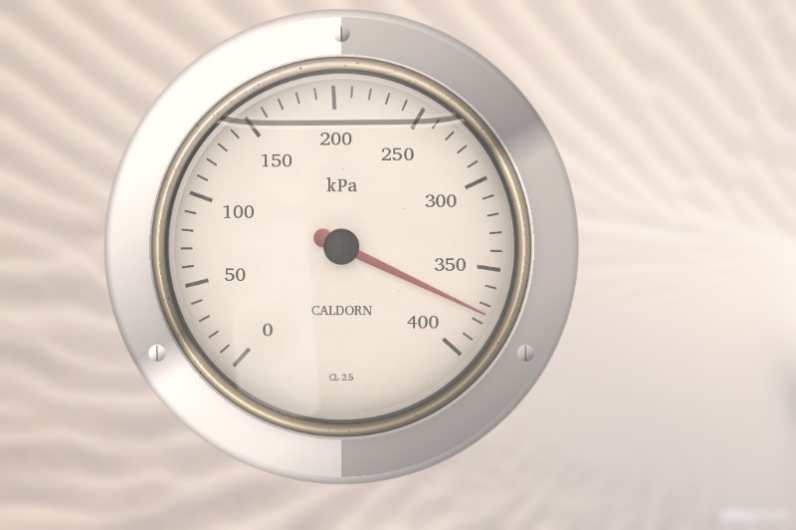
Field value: 375; kPa
